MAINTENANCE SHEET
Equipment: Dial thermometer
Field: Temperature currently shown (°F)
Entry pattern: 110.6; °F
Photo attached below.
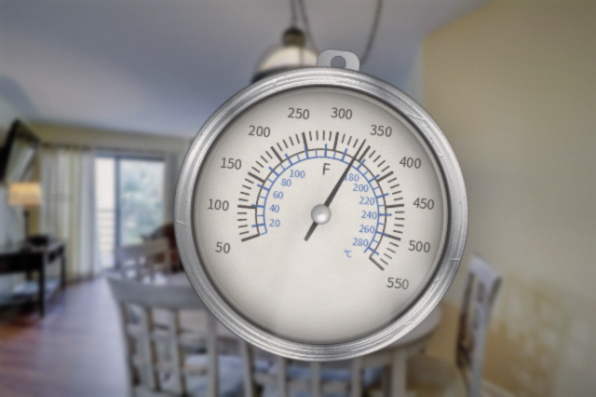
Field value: 340; °F
